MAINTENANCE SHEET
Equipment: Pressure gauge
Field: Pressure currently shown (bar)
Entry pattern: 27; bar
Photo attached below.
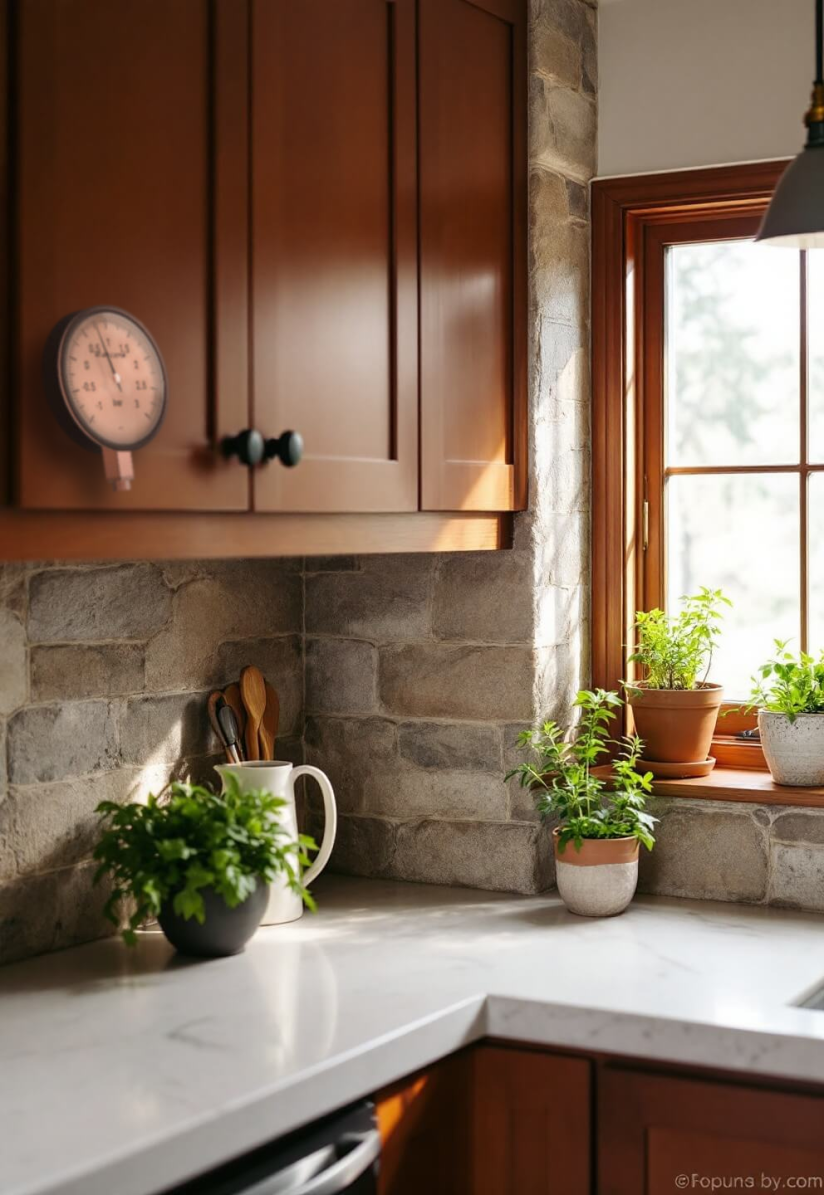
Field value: 0.75; bar
